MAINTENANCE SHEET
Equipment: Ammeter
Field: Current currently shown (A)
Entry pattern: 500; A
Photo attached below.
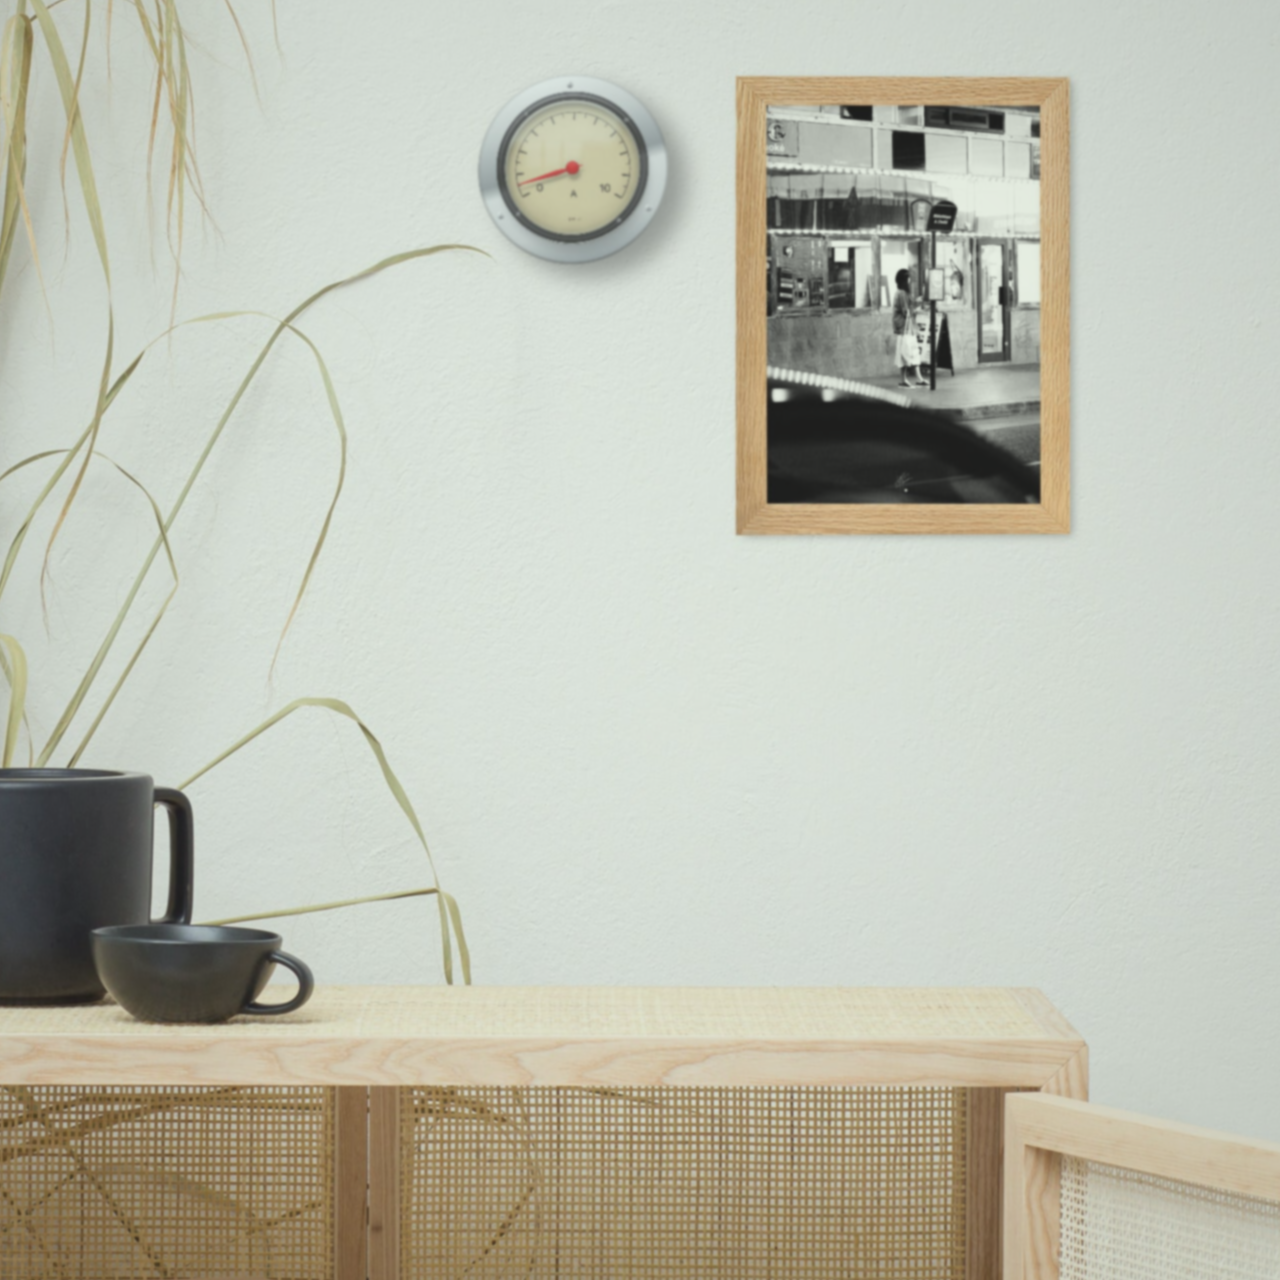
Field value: 0.5; A
